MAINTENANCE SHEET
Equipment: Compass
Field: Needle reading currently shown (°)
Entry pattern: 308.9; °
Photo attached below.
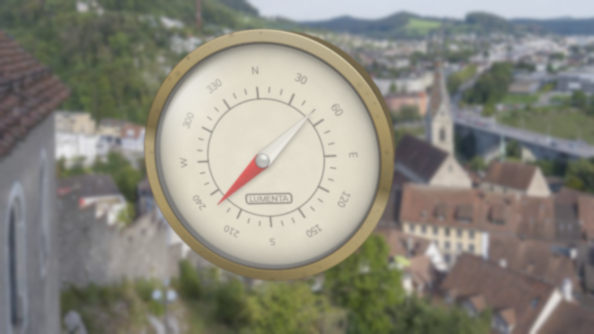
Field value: 230; °
